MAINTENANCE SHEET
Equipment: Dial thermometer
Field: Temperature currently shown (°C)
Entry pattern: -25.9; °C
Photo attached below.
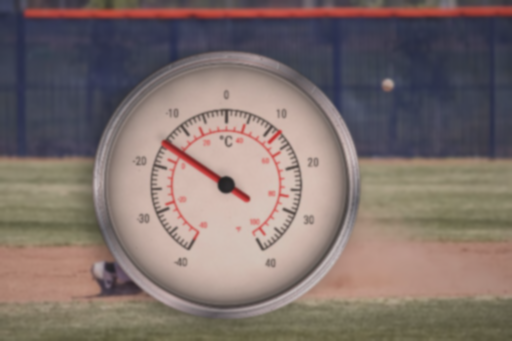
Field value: -15; °C
